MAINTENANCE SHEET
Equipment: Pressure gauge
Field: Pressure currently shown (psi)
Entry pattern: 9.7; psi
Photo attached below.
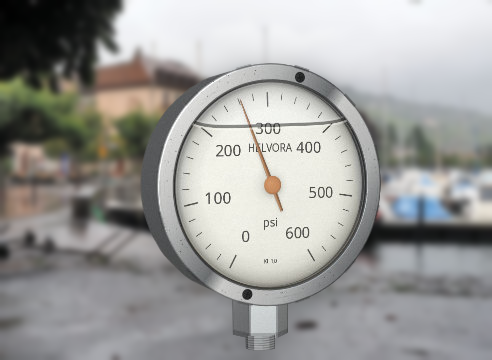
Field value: 260; psi
